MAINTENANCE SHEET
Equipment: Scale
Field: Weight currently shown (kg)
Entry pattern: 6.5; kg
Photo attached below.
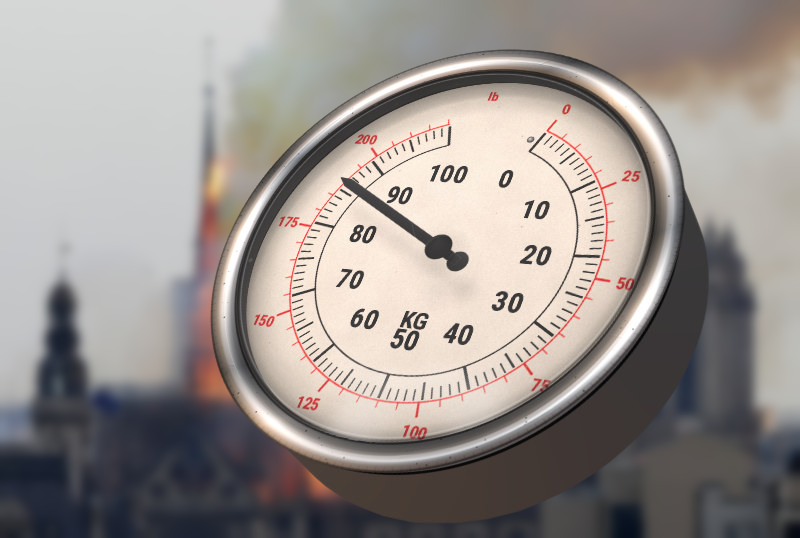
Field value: 86; kg
